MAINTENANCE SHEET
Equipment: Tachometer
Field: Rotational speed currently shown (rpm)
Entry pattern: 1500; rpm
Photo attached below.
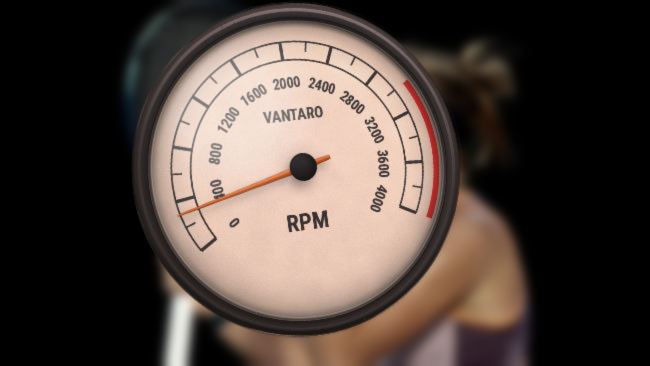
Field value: 300; rpm
